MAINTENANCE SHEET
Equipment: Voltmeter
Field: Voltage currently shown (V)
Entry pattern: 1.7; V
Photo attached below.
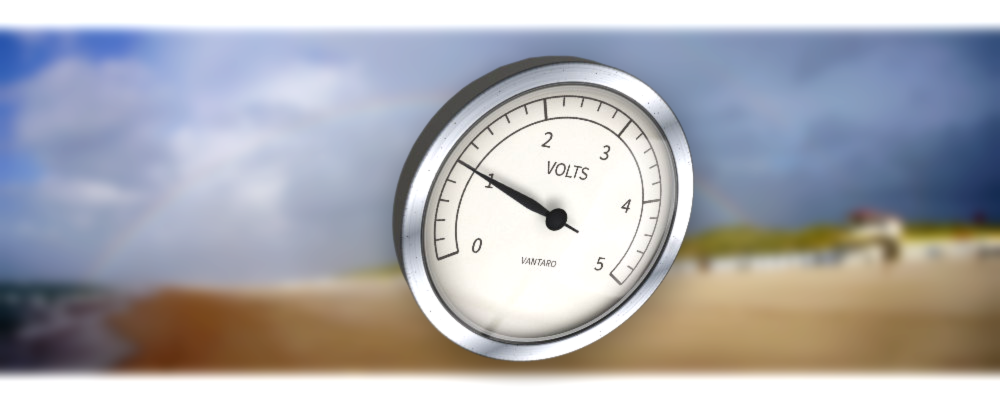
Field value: 1; V
